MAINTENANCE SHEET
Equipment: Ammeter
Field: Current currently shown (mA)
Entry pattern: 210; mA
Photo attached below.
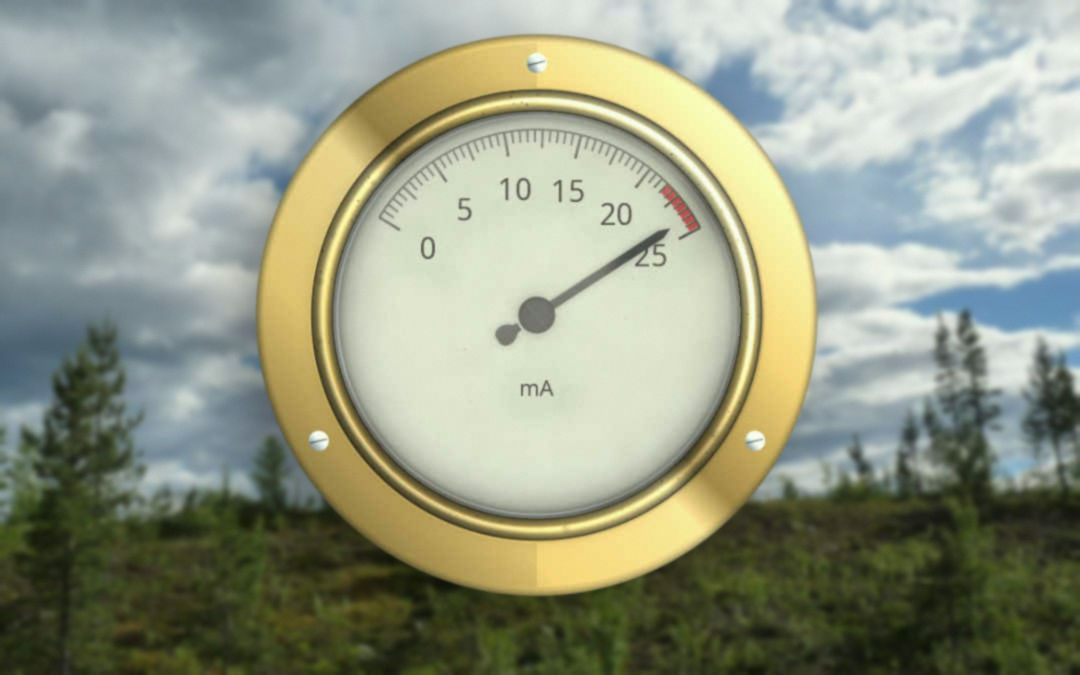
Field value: 24; mA
